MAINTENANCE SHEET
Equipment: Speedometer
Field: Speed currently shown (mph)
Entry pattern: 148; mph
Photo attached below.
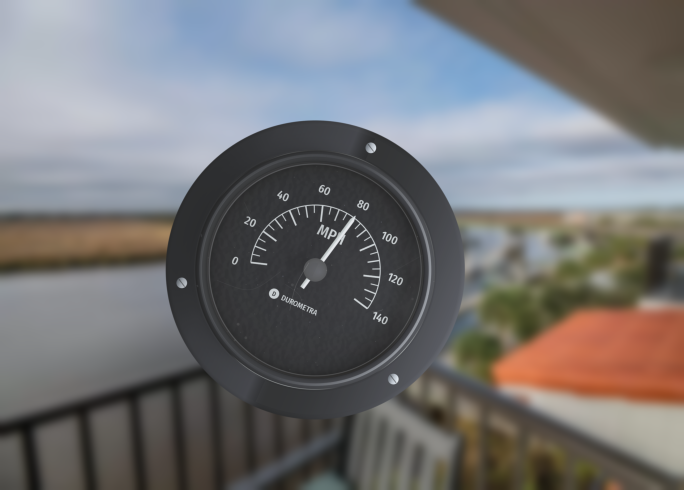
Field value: 80; mph
